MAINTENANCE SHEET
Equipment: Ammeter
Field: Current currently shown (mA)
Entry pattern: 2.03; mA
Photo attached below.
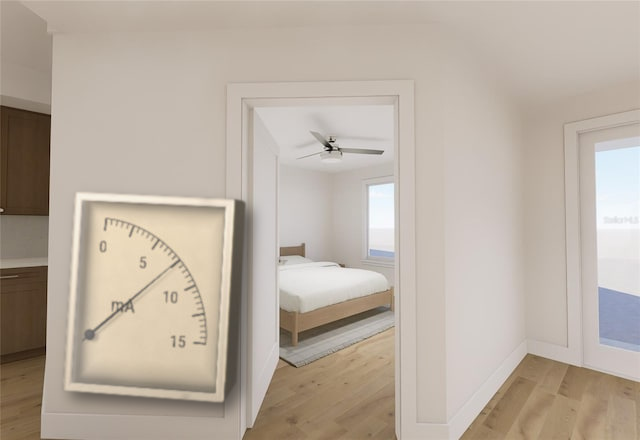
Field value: 7.5; mA
